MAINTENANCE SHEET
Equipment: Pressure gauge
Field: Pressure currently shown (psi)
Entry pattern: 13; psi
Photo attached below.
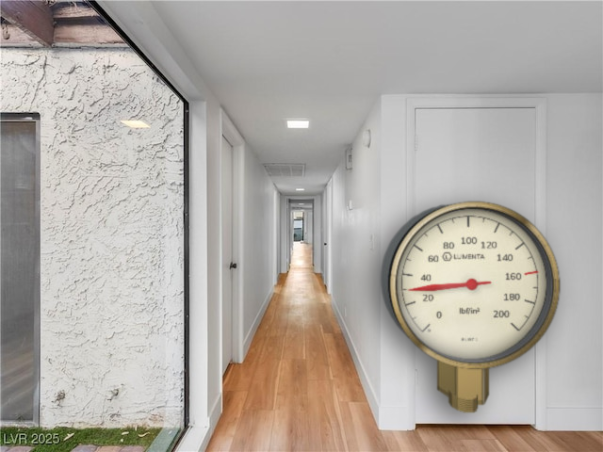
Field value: 30; psi
